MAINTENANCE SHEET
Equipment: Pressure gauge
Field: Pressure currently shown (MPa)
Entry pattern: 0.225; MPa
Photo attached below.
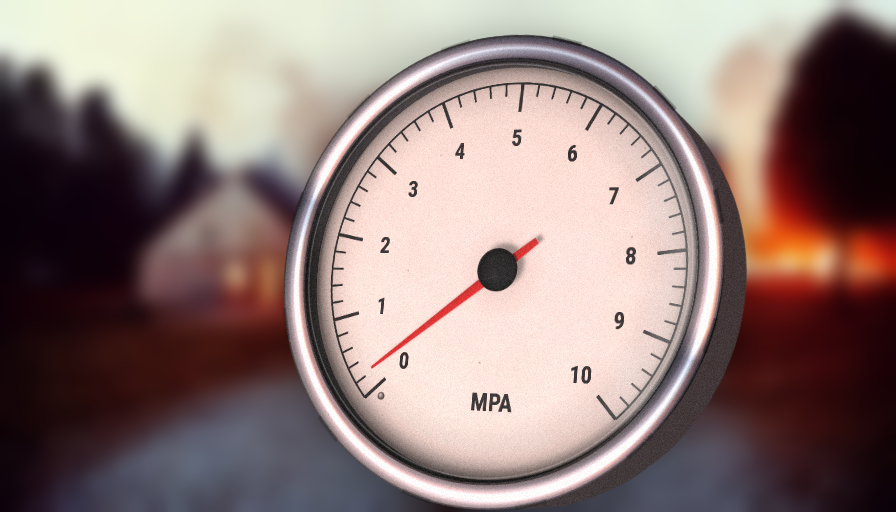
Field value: 0.2; MPa
